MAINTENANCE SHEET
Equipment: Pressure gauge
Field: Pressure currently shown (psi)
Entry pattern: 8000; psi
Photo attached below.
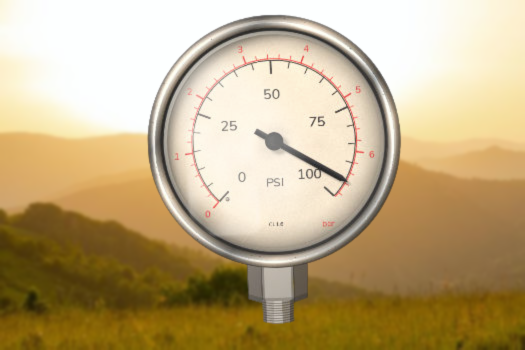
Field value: 95; psi
